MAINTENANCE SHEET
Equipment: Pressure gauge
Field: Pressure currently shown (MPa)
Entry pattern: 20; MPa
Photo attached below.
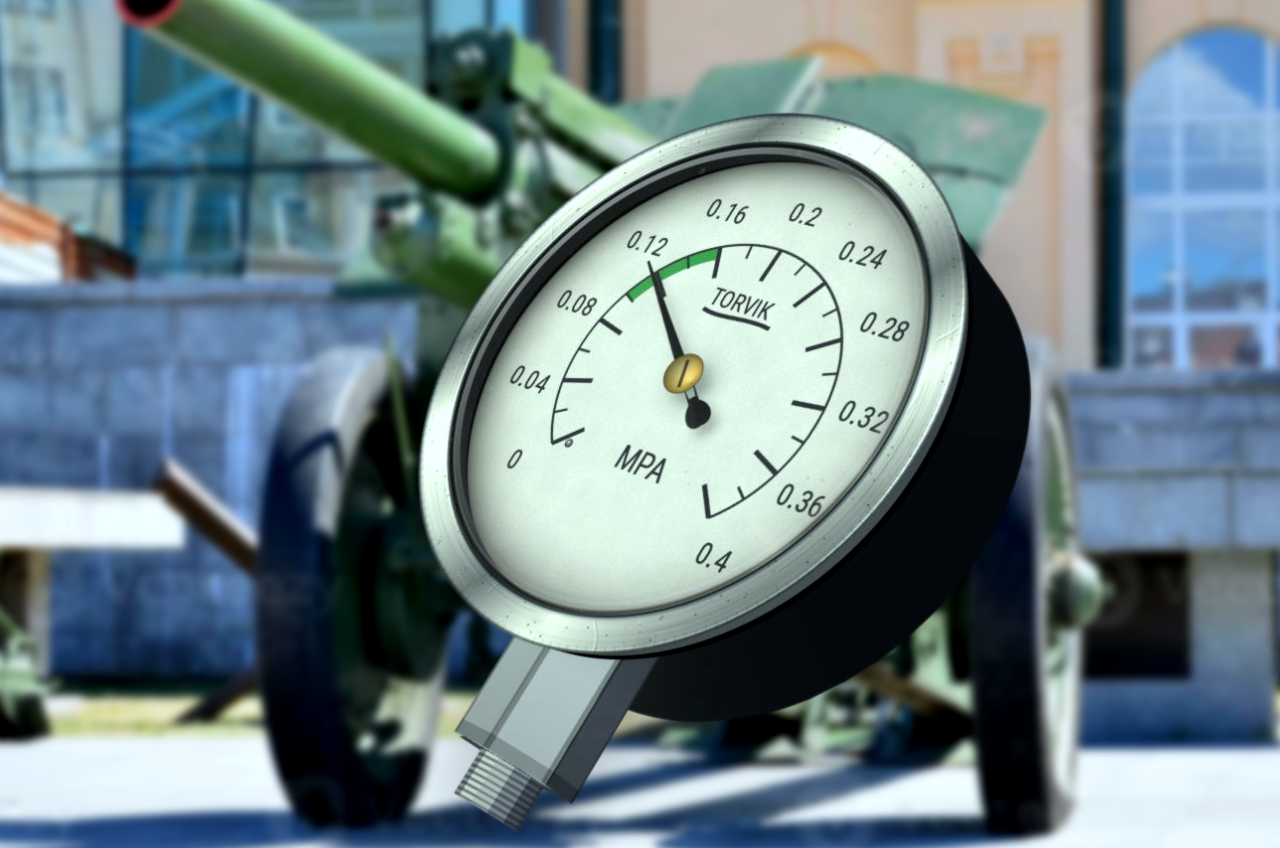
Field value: 0.12; MPa
